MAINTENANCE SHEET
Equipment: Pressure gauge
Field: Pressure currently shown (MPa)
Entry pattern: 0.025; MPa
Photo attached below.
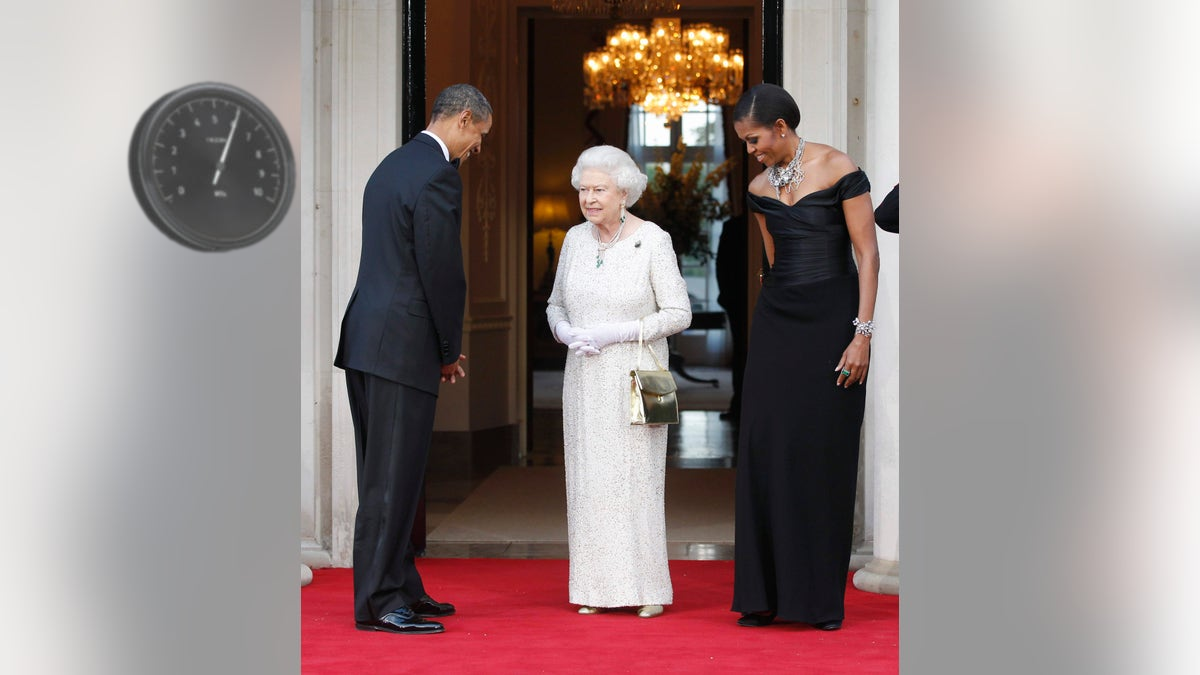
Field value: 6; MPa
